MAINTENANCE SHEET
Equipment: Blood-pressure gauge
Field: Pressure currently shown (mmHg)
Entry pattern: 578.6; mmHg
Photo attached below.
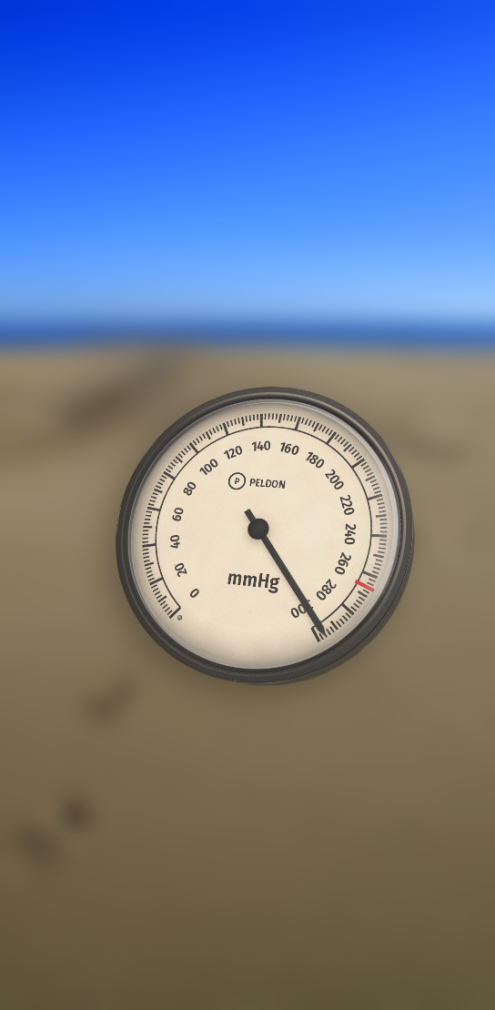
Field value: 296; mmHg
